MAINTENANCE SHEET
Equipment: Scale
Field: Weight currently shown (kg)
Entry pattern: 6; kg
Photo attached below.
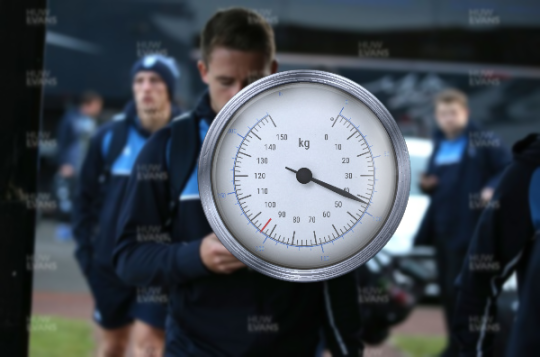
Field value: 42; kg
